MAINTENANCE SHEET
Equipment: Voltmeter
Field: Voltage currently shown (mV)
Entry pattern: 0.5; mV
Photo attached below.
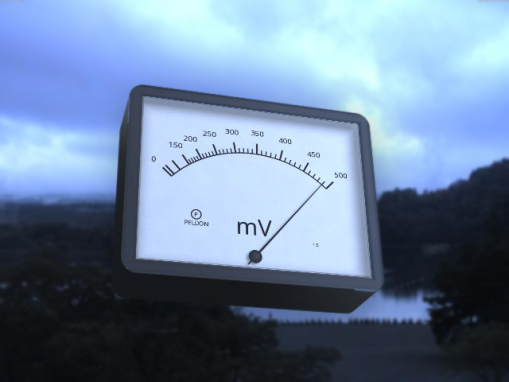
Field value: 490; mV
